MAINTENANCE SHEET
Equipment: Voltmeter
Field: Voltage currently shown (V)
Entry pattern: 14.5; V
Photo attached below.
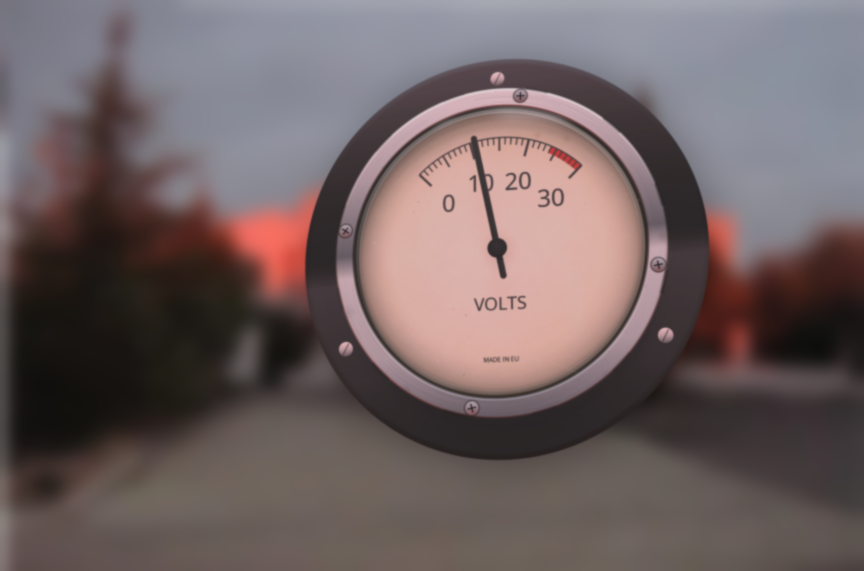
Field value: 11; V
